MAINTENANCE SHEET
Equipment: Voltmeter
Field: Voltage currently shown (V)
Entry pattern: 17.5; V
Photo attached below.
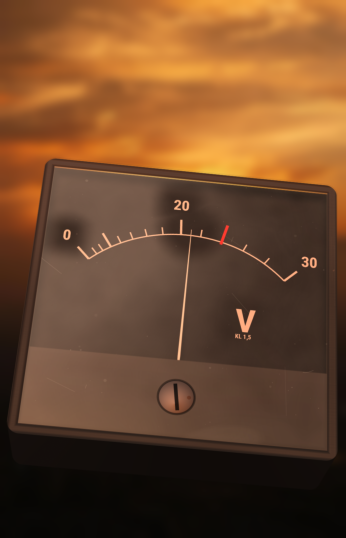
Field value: 21; V
